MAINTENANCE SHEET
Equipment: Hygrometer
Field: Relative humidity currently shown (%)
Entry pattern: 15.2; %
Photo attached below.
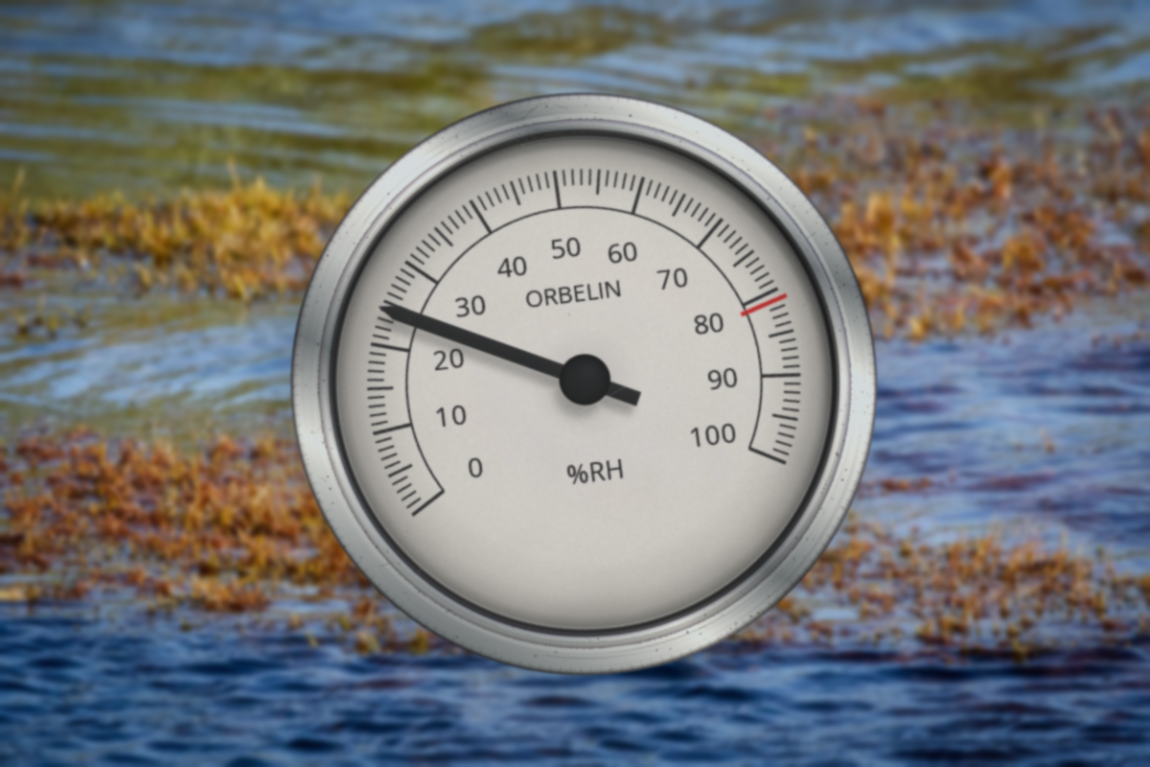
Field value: 24; %
